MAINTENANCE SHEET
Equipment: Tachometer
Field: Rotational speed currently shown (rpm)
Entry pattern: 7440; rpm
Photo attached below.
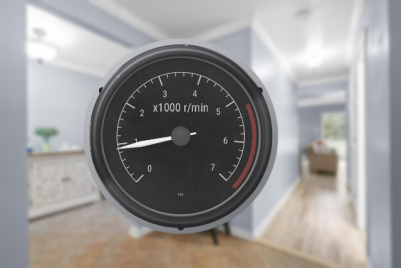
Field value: 900; rpm
